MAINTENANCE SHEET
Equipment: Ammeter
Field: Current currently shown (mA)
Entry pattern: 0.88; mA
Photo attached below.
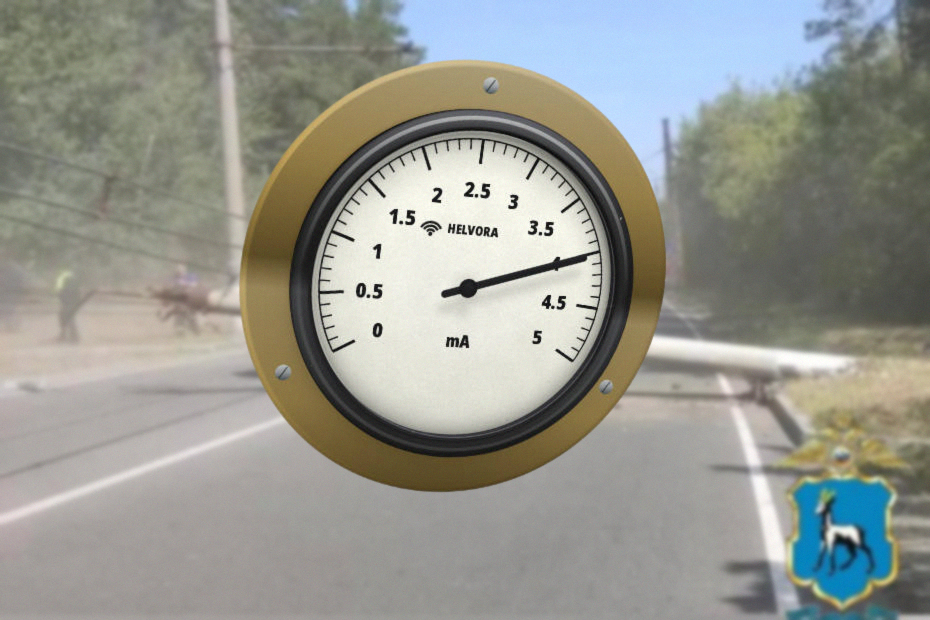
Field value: 4; mA
